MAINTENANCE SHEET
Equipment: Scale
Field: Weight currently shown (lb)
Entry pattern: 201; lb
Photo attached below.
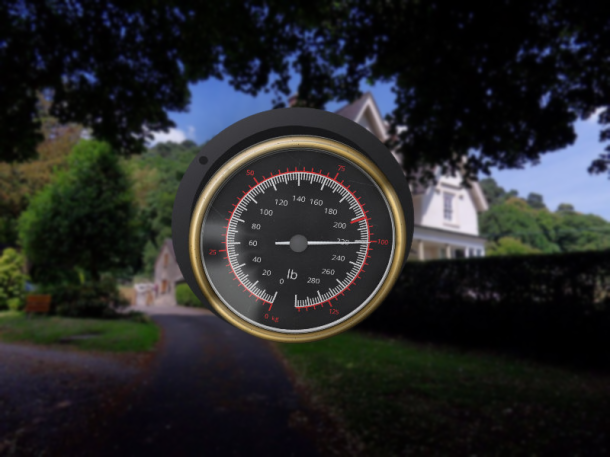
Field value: 220; lb
